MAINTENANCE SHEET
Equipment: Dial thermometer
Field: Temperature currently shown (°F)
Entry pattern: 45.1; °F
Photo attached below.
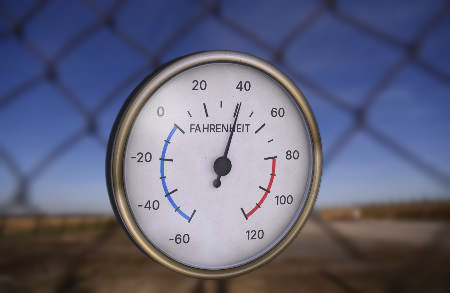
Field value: 40; °F
